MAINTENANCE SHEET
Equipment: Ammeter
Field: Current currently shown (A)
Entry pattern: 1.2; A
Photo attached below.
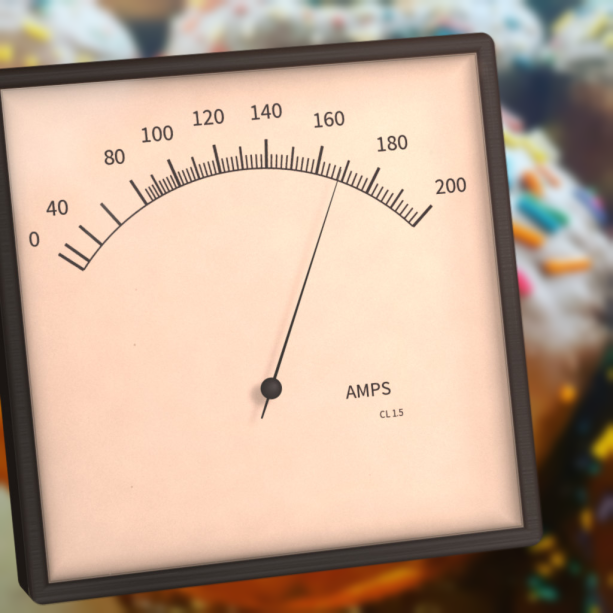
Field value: 168; A
